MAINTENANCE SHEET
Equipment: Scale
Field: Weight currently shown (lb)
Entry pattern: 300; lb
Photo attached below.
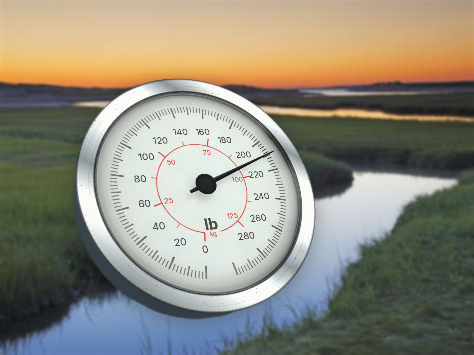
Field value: 210; lb
